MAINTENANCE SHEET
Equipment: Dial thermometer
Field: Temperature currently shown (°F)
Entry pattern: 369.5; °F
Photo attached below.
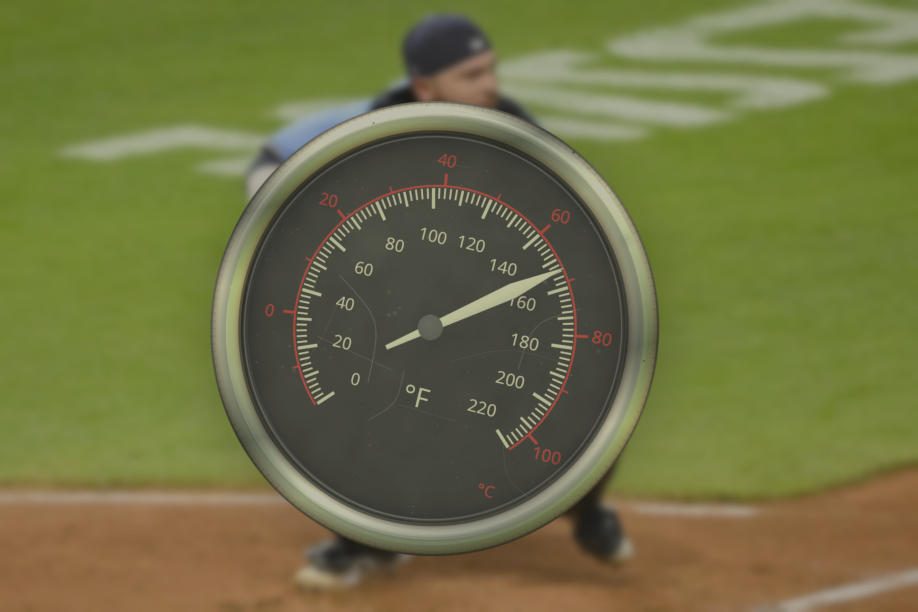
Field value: 154; °F
